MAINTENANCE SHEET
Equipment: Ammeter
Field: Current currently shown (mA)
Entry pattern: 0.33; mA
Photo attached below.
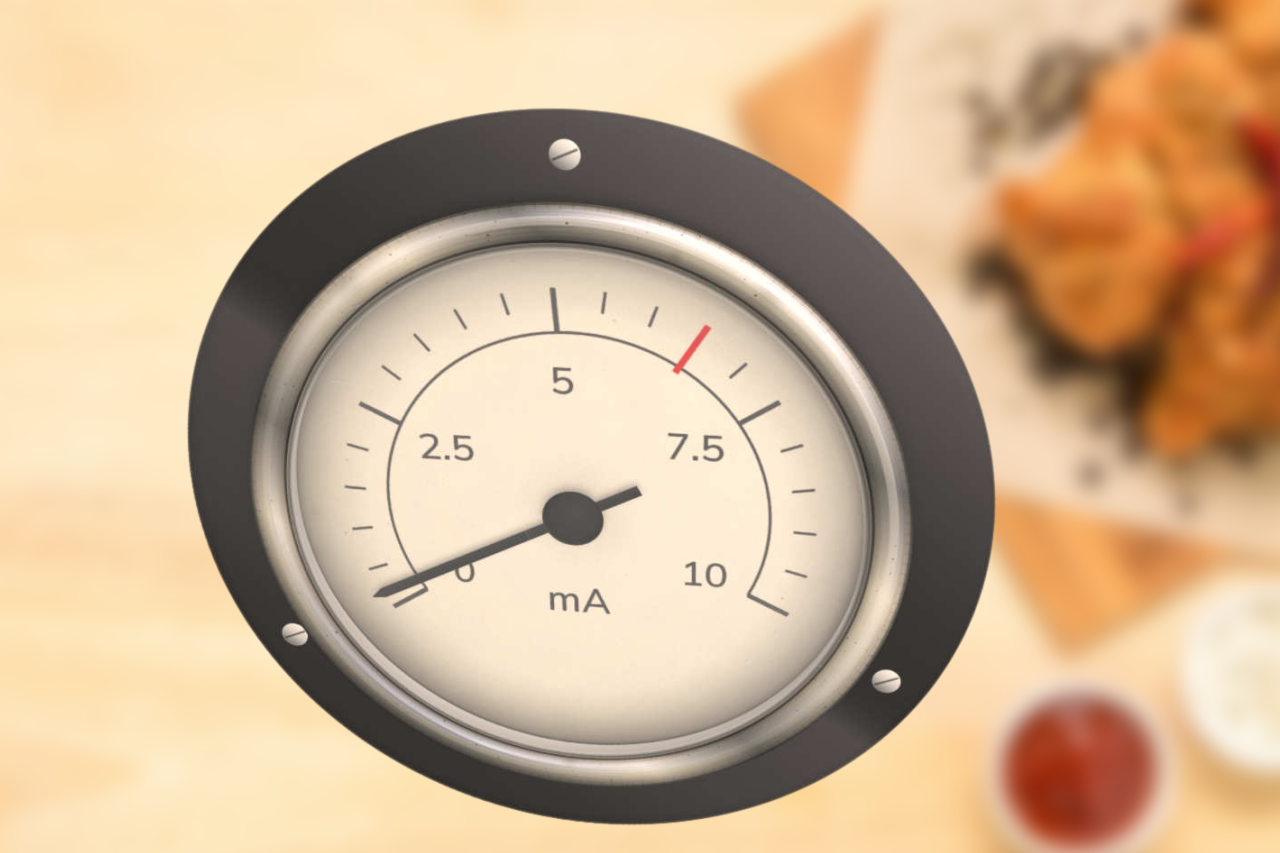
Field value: 0.25; mA
